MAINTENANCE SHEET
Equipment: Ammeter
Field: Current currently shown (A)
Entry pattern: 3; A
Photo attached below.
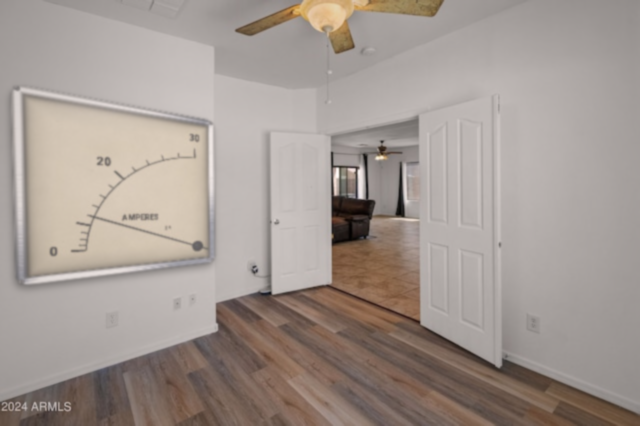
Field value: 12; A
